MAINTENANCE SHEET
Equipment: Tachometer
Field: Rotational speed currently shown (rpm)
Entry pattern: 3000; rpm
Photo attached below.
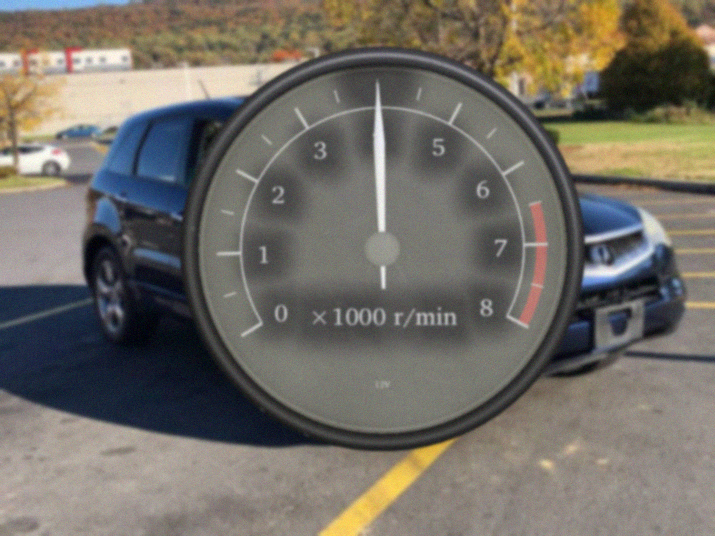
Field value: 4000; rpm
